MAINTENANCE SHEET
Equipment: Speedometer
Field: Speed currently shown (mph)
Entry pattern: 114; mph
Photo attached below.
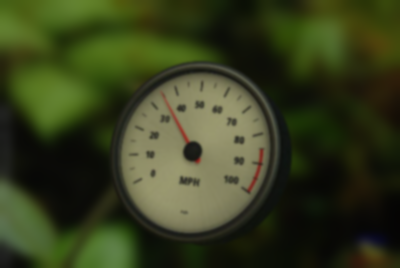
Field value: 35; mph
